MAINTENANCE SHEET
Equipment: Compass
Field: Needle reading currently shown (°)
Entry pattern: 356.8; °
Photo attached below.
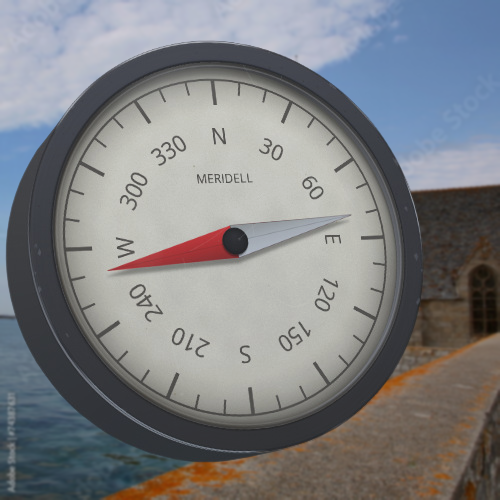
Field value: 260; °
